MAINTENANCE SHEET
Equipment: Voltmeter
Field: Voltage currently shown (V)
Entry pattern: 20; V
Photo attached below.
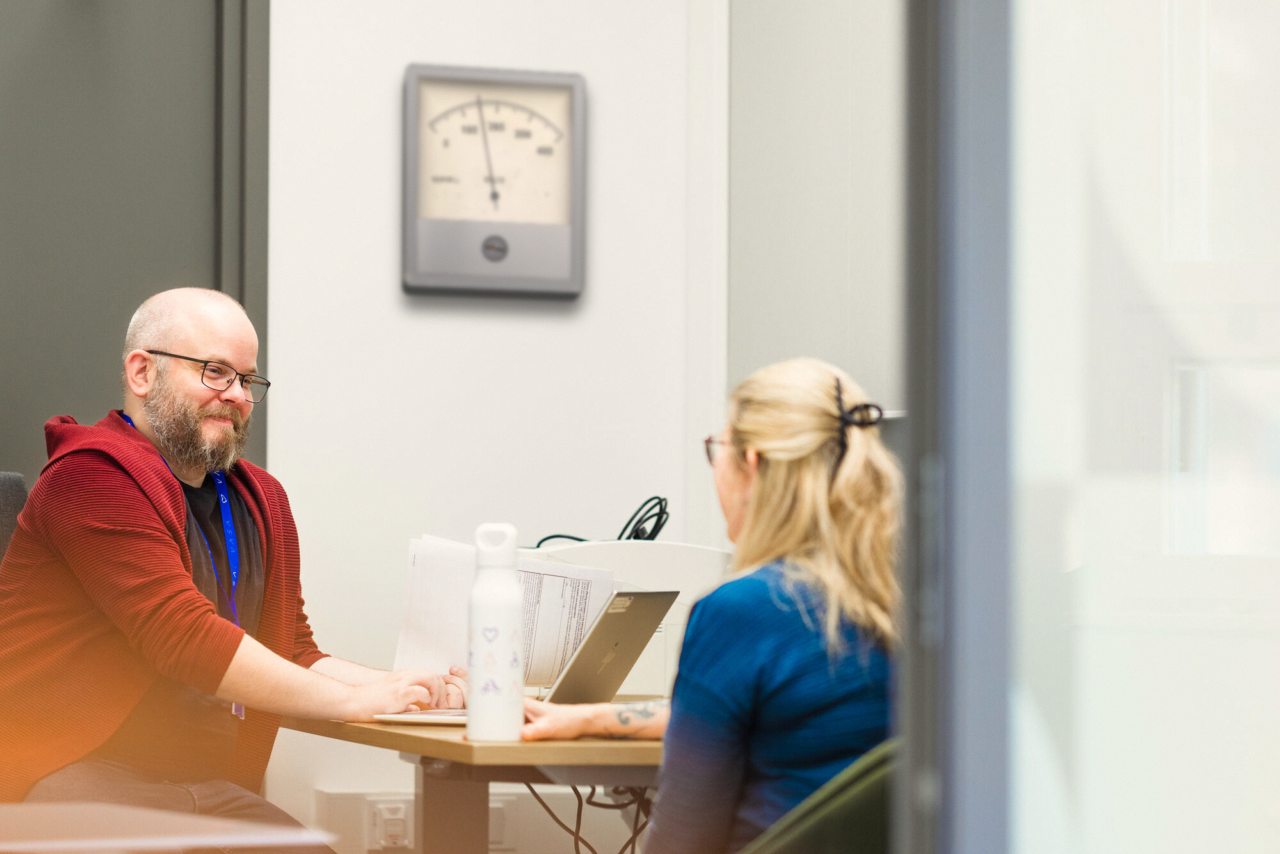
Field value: 150; V
